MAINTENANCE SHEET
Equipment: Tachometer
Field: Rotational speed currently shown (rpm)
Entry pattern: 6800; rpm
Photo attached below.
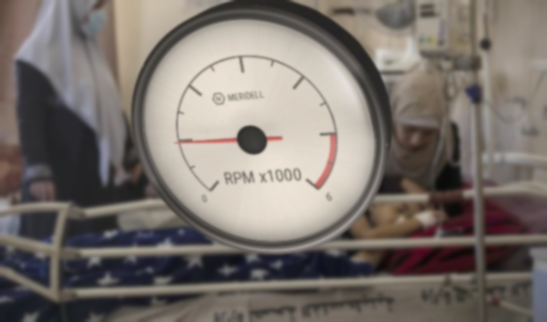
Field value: 1000; rpm
